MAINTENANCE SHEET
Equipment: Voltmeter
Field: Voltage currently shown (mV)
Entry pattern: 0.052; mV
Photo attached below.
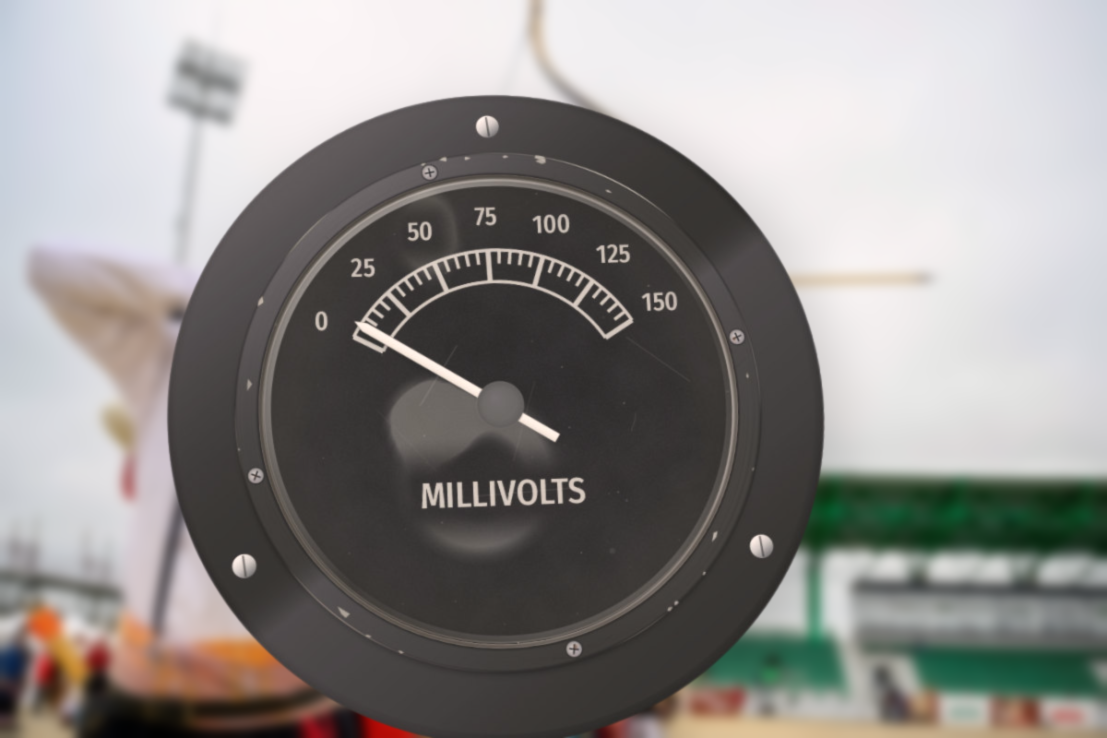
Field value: 5; mV
